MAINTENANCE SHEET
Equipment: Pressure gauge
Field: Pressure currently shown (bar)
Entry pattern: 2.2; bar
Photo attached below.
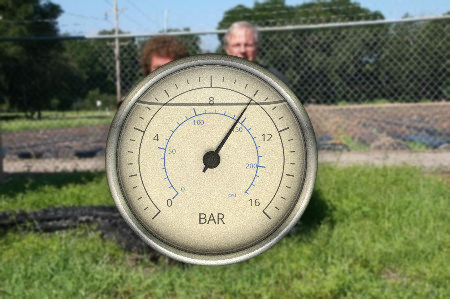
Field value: 10; bar
